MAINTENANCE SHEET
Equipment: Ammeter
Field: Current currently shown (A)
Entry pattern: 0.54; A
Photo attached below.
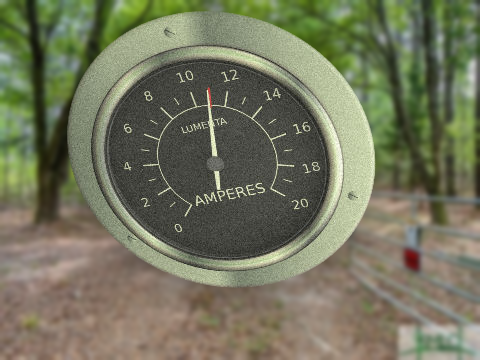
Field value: 11; A
